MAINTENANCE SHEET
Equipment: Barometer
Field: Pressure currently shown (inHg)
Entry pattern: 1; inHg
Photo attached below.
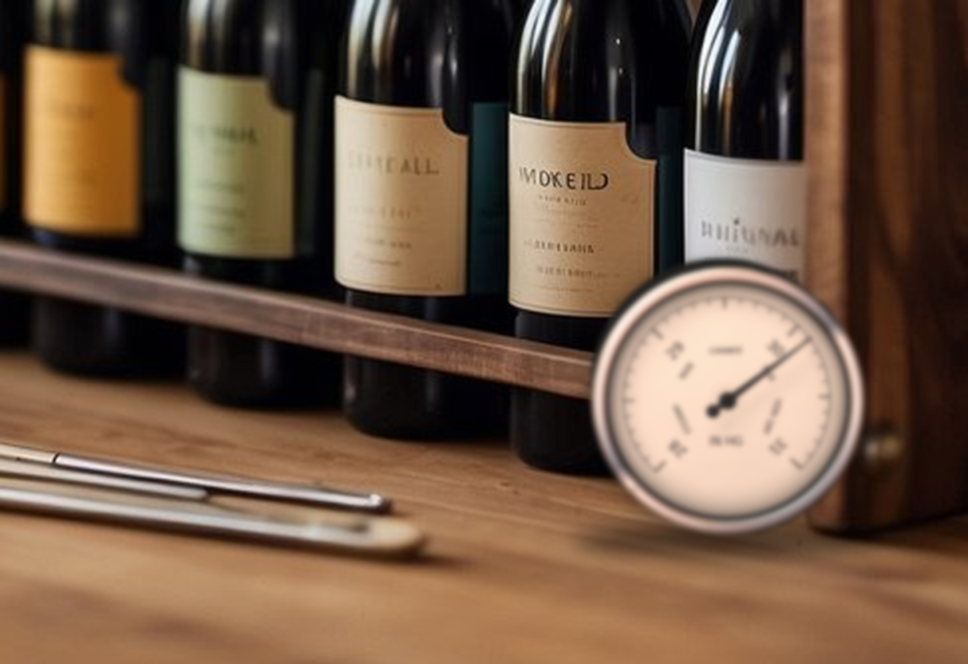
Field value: 30.1; inHg
